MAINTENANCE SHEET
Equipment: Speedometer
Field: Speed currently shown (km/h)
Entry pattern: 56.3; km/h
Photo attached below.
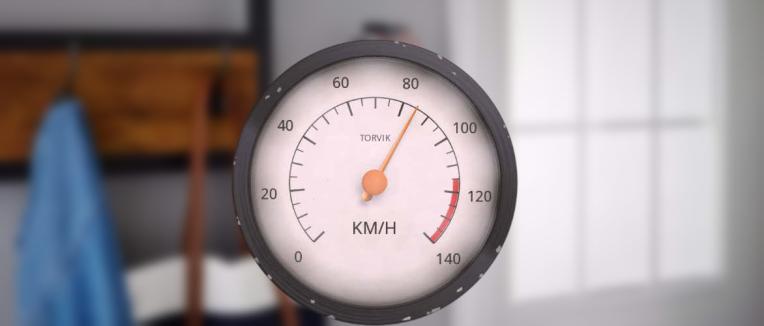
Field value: 85; km/h
